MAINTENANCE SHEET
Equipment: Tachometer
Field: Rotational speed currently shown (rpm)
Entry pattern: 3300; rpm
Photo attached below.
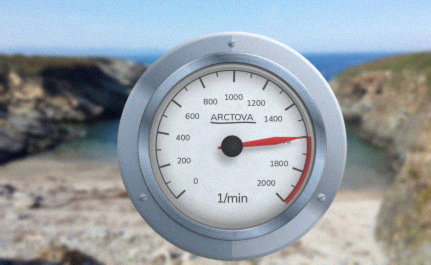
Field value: 1600; rpm
